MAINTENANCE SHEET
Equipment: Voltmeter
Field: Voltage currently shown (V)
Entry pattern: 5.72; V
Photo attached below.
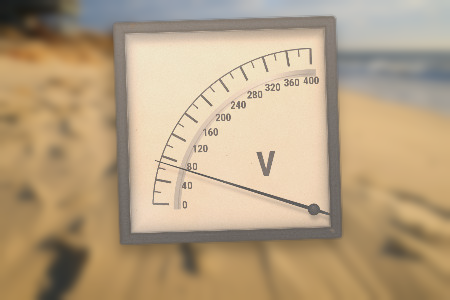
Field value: 70; V
